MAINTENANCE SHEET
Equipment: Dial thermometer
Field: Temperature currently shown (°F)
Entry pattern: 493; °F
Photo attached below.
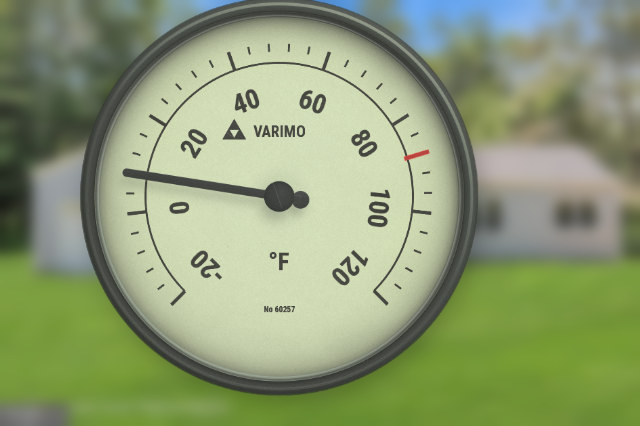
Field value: 8; °F
